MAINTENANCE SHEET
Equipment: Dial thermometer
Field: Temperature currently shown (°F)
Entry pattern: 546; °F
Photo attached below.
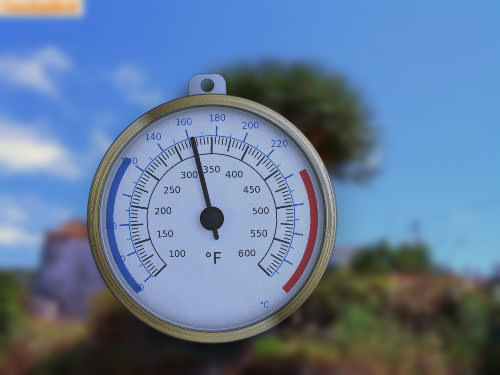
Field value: 325; °F
